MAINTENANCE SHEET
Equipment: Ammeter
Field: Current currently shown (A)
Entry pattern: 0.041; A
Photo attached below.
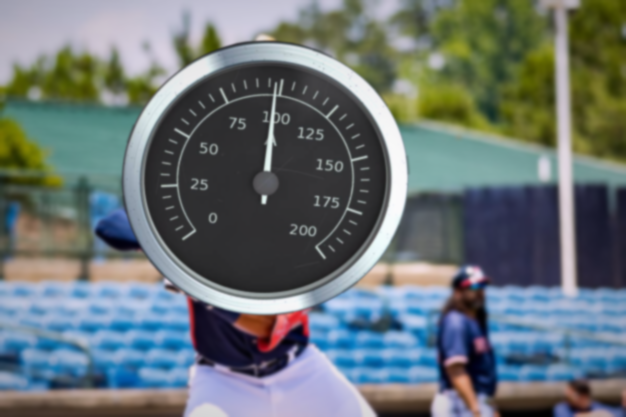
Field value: 97.5; A
